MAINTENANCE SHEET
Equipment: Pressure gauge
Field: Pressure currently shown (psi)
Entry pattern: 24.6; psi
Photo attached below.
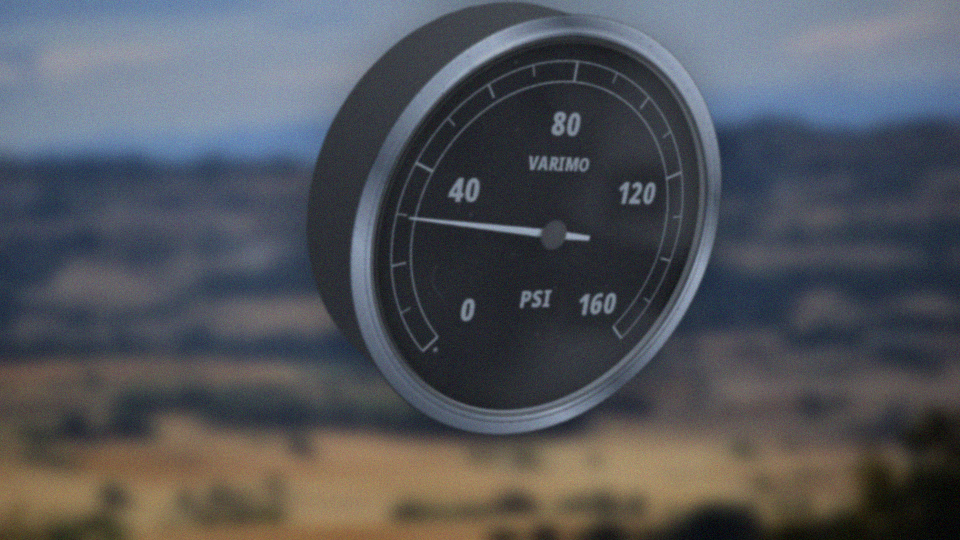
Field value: 30; psi
